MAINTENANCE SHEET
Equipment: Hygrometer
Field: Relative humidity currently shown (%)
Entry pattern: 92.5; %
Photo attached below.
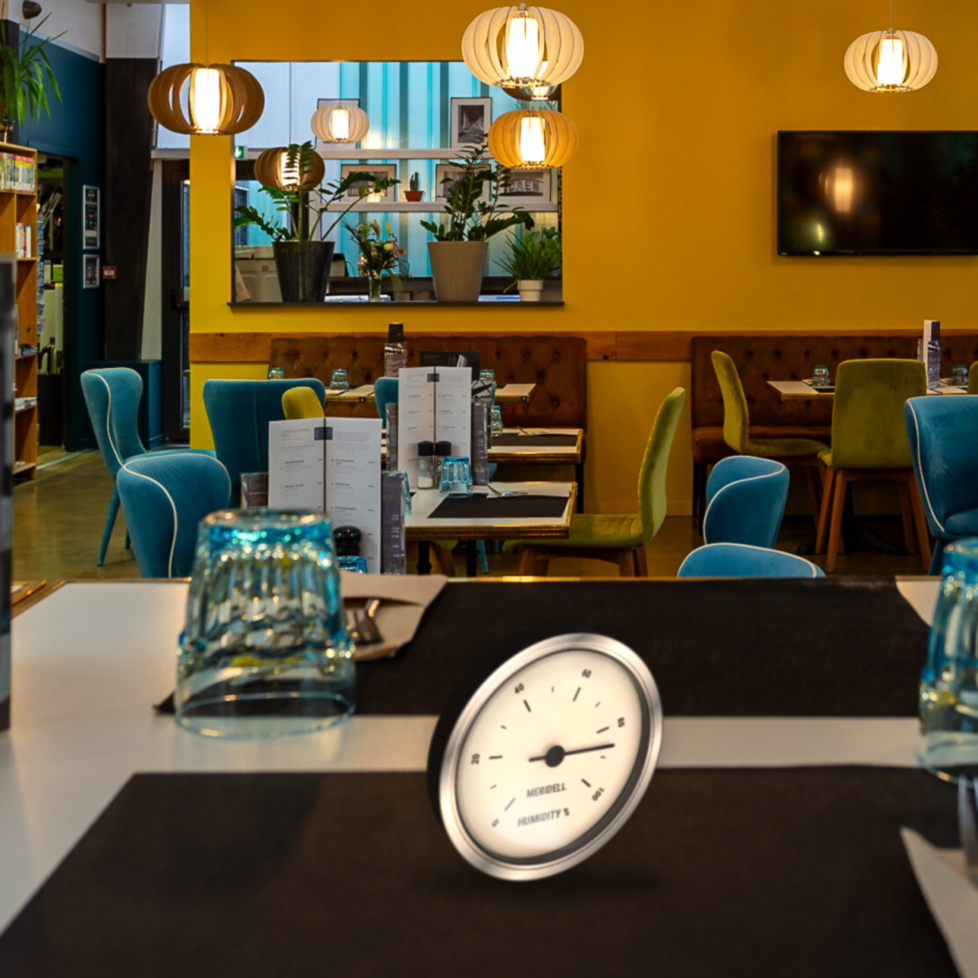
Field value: 85; %
